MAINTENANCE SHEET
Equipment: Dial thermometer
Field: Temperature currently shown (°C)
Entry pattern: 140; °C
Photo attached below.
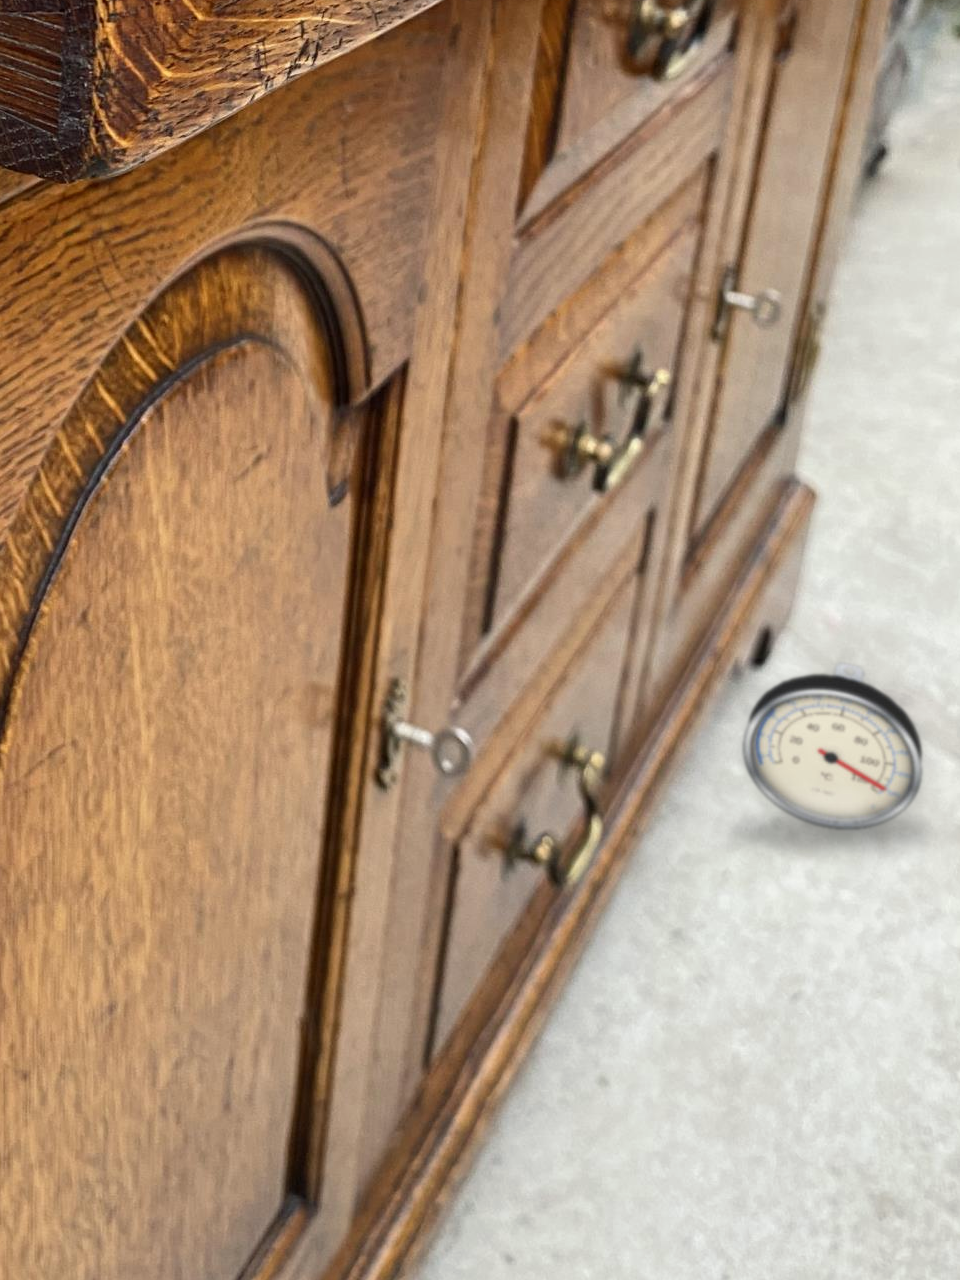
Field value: 115; °C
